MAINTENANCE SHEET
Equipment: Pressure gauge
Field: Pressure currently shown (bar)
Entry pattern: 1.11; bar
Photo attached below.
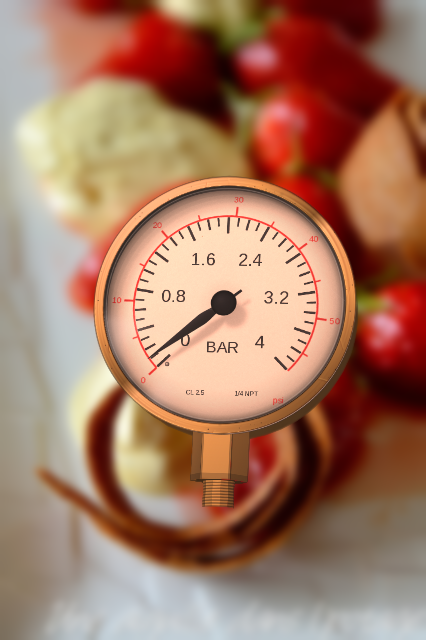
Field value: 0.1; bar
